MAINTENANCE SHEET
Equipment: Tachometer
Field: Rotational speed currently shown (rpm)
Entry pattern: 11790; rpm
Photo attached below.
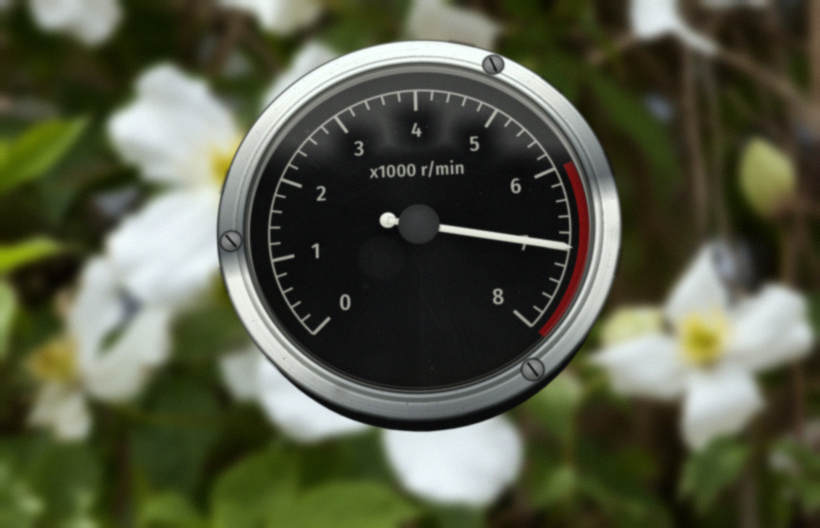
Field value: 7000; rpm
